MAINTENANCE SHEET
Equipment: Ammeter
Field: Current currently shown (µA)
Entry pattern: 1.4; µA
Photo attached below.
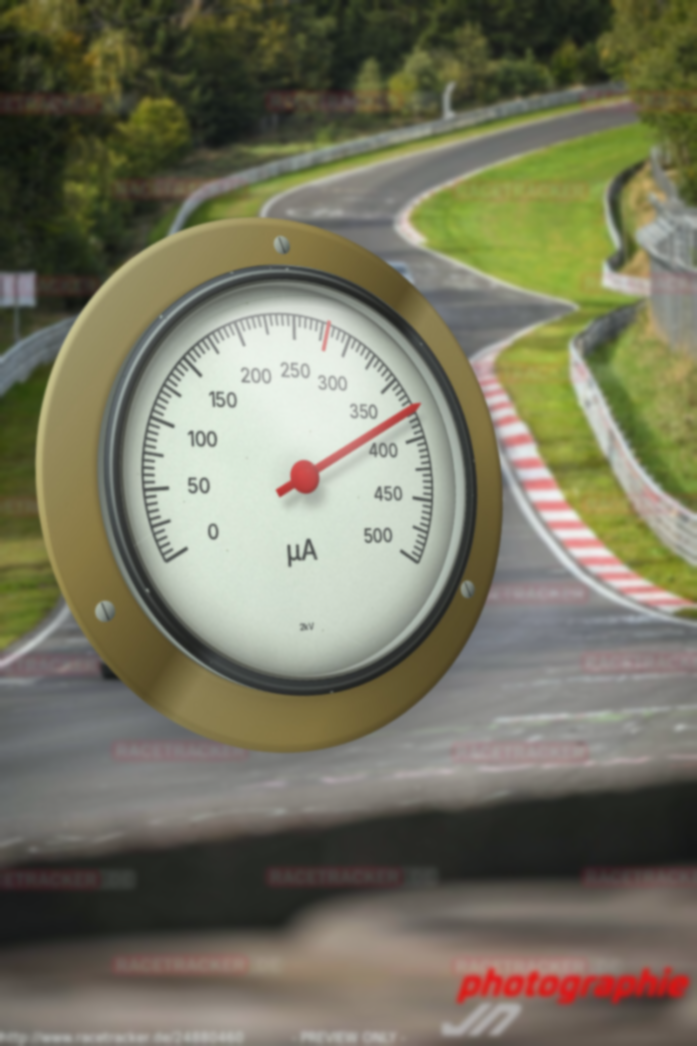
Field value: 375; µA
